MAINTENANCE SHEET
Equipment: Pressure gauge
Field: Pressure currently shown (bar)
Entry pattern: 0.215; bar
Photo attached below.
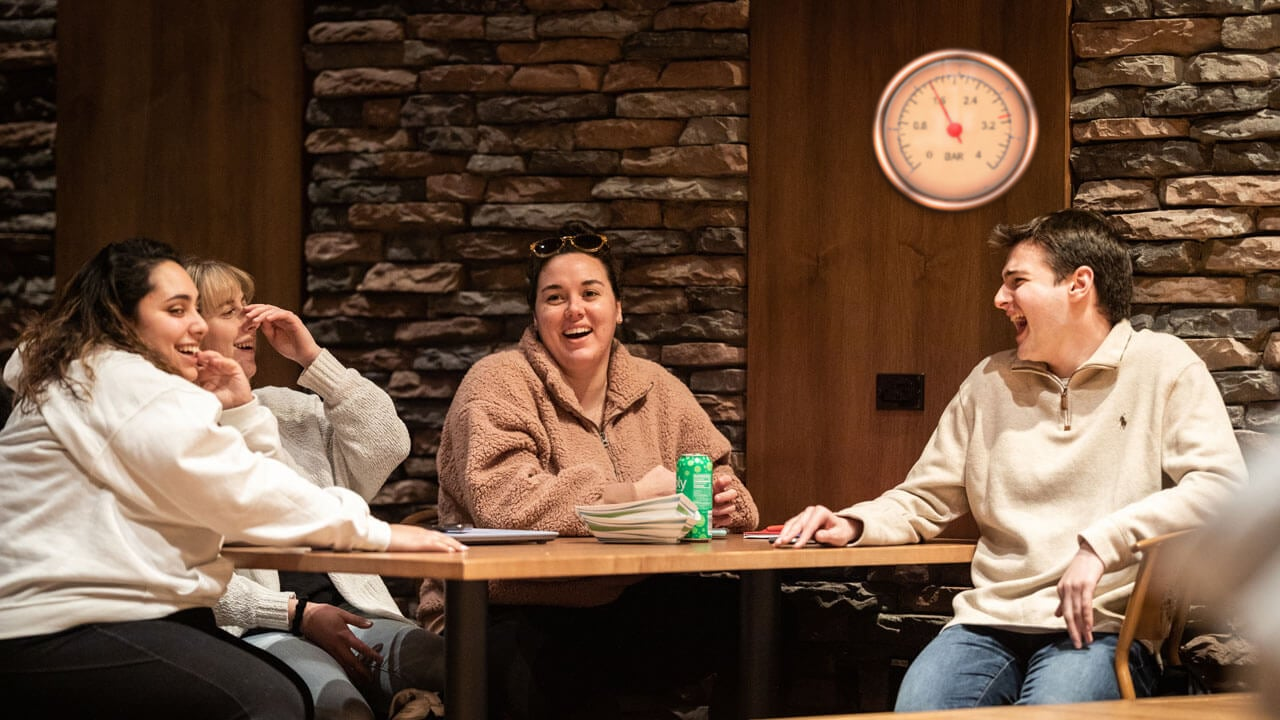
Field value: 1.6; bar
